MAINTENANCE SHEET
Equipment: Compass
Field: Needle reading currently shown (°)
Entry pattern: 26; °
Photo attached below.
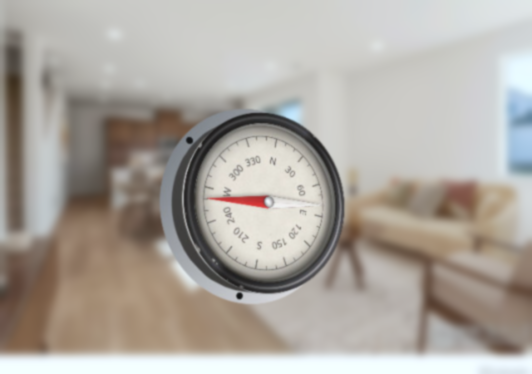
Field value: 260; °
